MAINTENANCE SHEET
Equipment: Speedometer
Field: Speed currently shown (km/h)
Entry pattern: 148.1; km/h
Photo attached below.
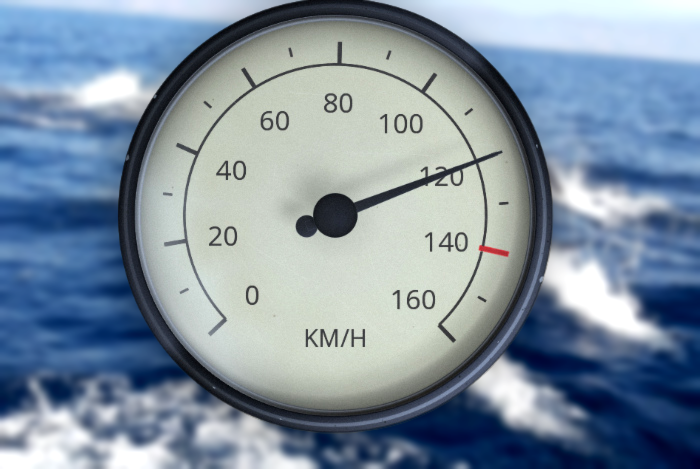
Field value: 120; km/h
